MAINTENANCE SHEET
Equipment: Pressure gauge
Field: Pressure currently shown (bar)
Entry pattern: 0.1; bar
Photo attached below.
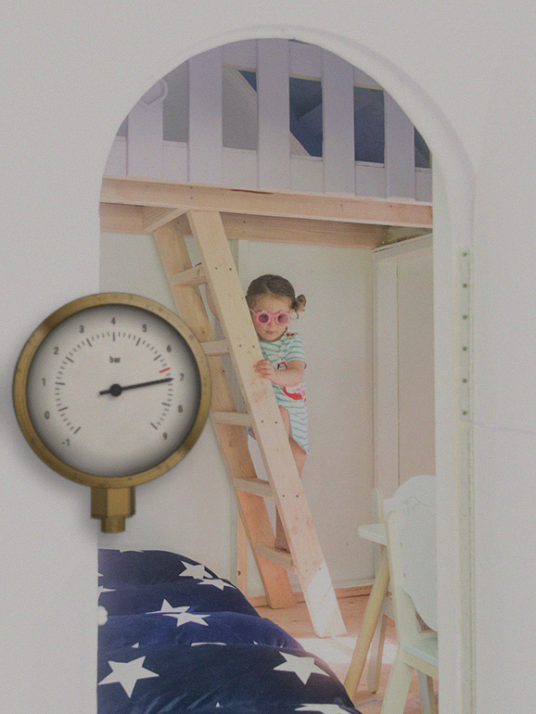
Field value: 7; bar
